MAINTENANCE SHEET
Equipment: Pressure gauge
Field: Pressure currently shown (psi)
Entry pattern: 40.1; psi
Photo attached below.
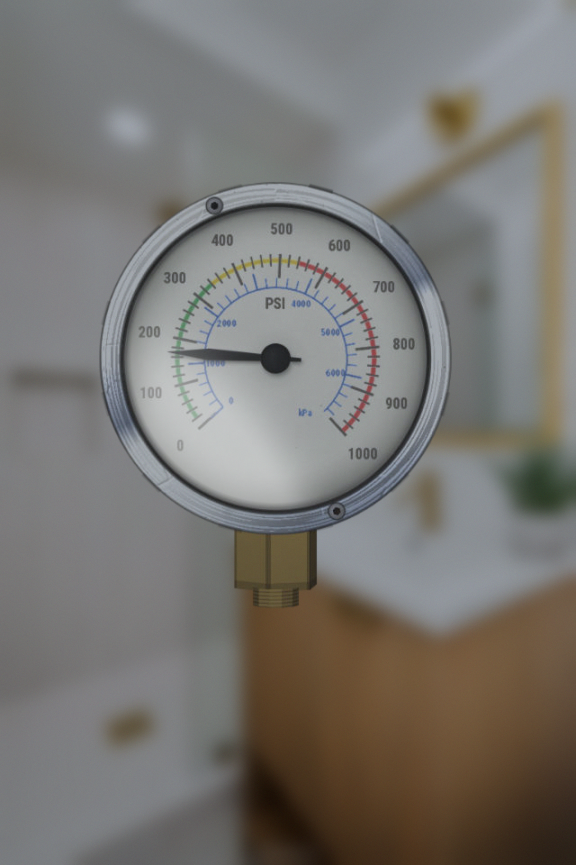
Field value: 170; psi
